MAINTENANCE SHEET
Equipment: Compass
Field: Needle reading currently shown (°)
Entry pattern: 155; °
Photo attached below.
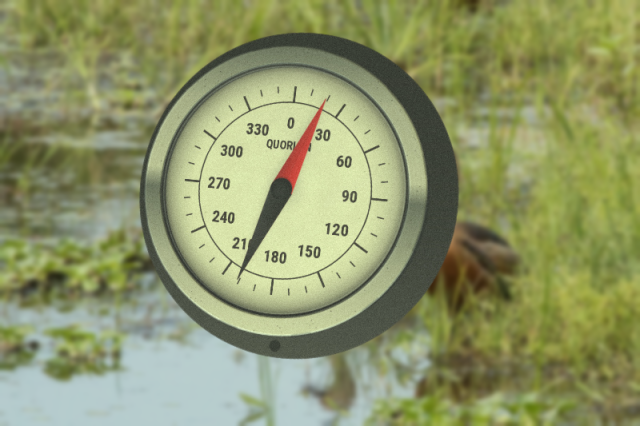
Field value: 20; °
